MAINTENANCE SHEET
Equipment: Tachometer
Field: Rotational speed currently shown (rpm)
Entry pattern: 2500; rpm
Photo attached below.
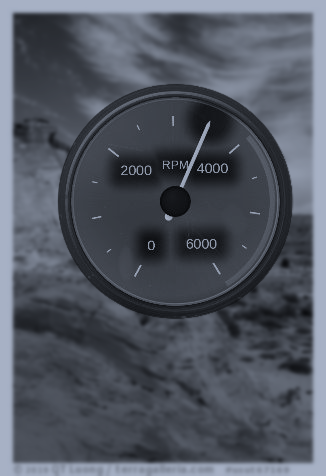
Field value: 3500; rpm
